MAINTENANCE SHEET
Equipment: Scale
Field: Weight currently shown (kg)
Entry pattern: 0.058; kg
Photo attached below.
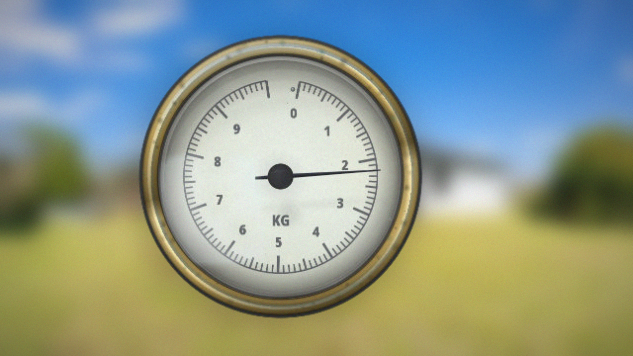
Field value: 2.2; kg
